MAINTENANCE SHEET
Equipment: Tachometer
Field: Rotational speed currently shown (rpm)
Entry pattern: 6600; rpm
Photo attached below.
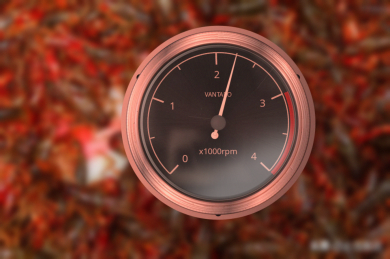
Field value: 2250; rpm
